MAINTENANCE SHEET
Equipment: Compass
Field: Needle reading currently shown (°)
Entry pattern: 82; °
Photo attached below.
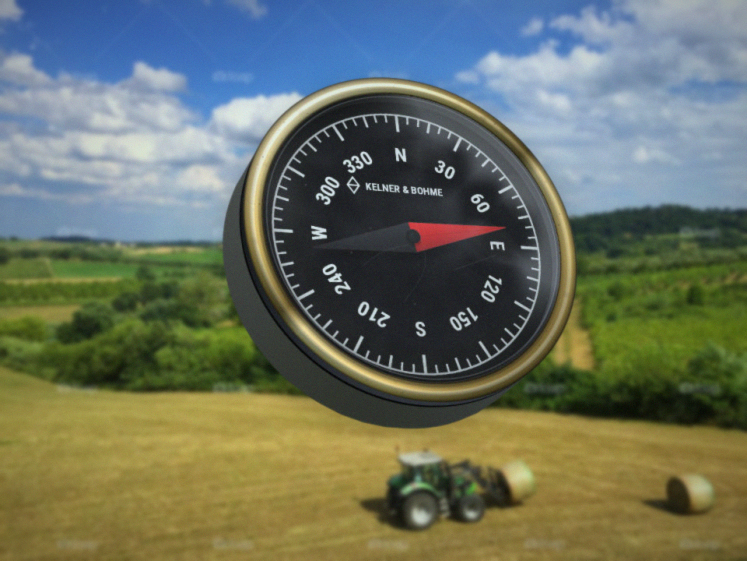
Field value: 80; °
